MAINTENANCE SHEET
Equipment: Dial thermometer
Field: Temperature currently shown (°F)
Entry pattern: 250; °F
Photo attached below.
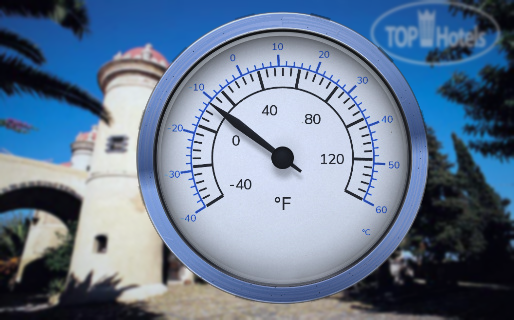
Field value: 12; °F
